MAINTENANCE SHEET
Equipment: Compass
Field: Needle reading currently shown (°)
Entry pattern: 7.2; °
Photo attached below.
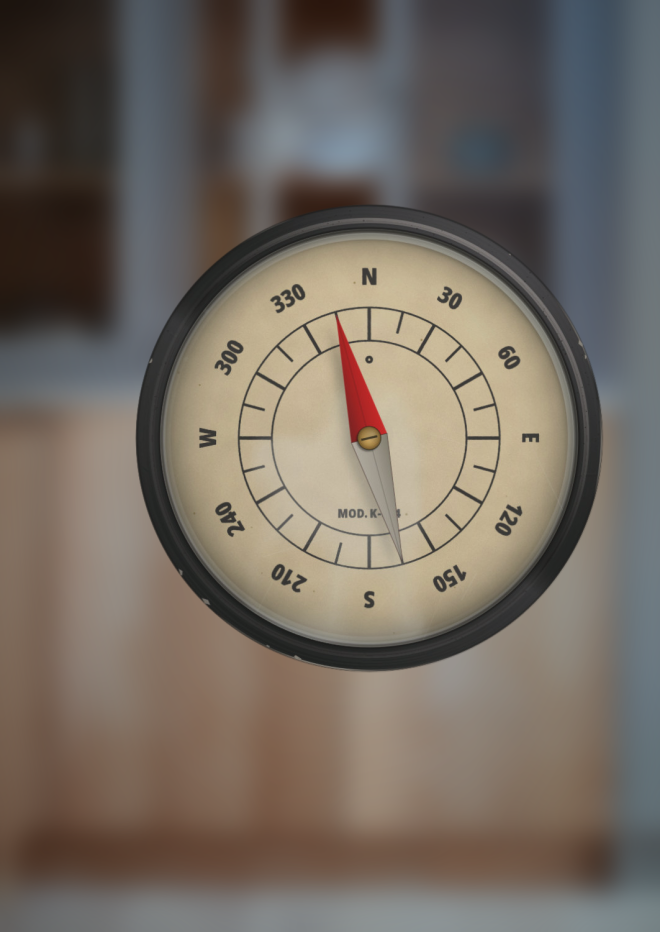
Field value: 345; °
